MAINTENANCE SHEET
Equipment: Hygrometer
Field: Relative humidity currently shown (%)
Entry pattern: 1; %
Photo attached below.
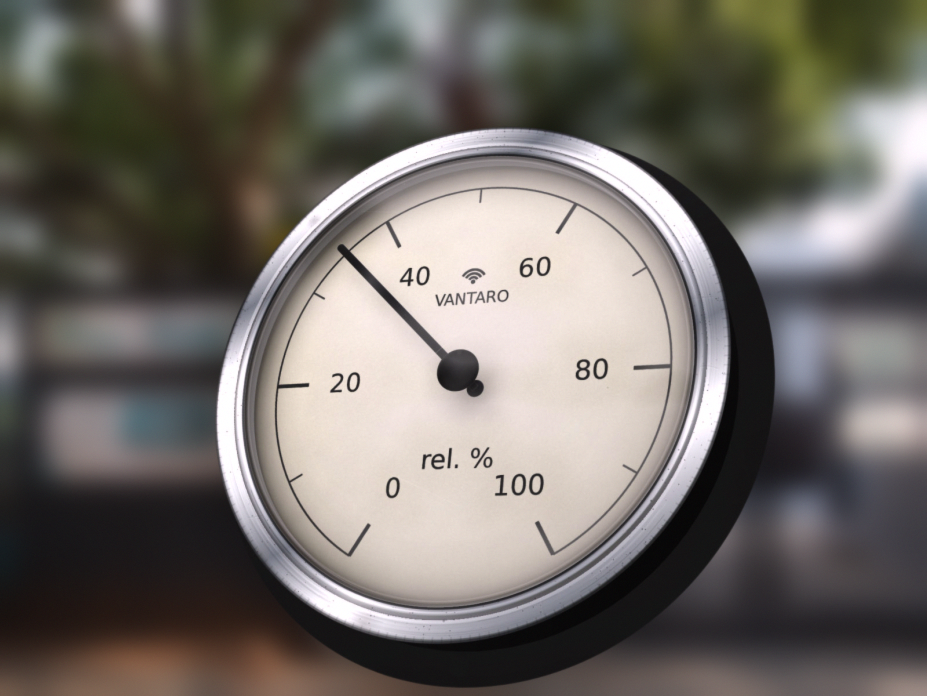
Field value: 35; %
